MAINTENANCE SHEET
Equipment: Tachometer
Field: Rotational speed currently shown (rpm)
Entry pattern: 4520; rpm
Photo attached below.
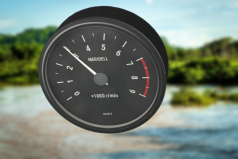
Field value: 3000; rpm
